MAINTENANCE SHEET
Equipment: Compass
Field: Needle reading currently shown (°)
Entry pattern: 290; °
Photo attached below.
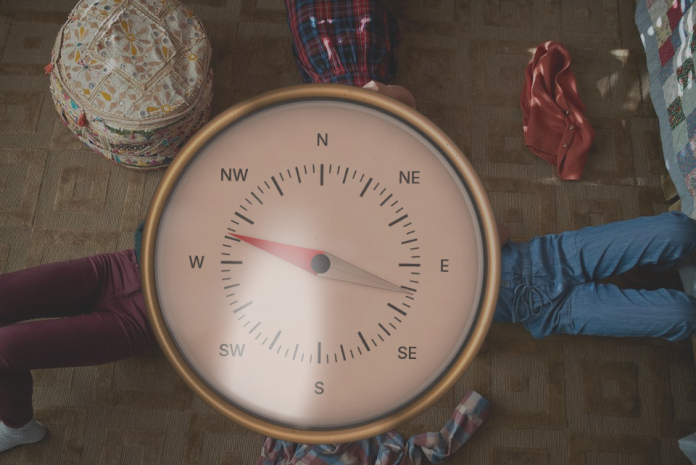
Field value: 287.5; °
